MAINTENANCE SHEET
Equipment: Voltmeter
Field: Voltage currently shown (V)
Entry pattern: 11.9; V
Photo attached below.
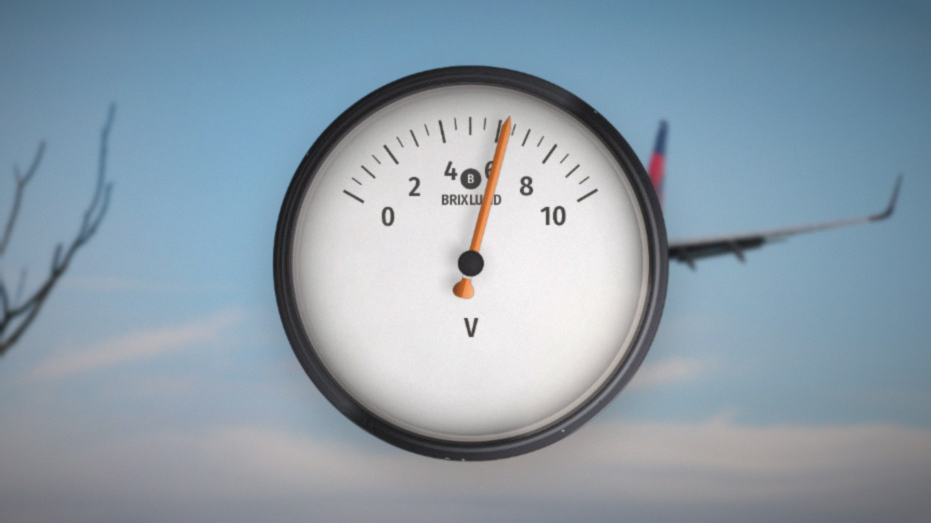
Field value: 6.25; V
